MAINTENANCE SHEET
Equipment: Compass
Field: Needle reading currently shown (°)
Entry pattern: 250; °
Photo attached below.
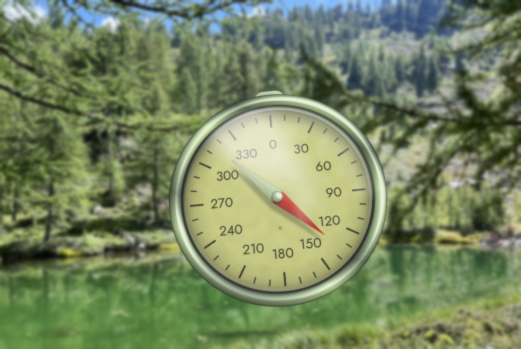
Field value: 135; °
